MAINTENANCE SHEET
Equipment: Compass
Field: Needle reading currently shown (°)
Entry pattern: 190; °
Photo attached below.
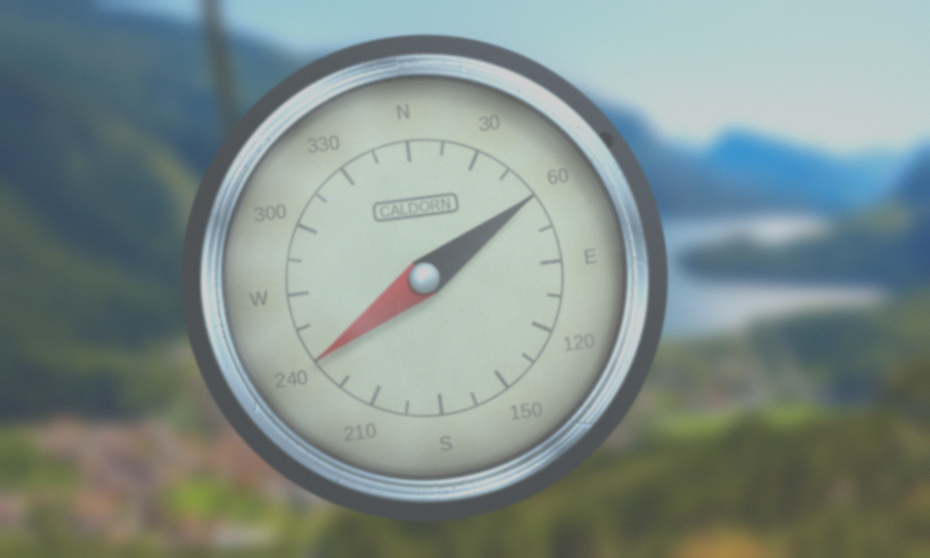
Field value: 240; °
